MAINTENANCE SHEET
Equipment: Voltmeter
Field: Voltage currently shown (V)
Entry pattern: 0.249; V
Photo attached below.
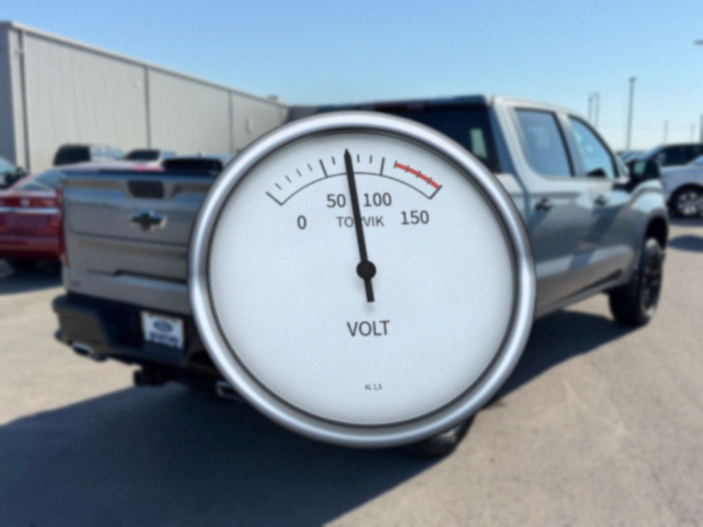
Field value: 70; V
